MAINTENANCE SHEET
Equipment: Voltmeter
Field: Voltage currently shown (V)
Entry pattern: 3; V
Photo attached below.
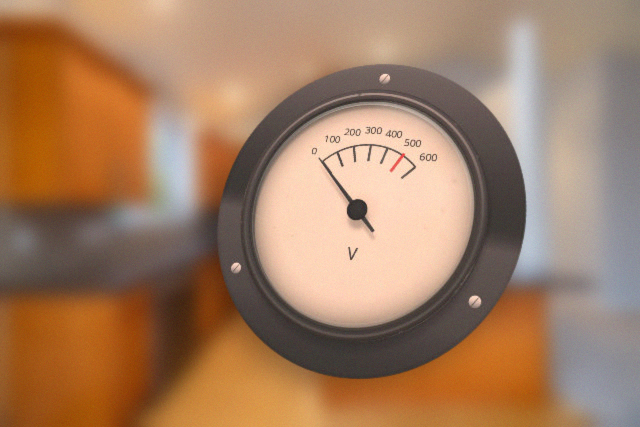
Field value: 0; V
